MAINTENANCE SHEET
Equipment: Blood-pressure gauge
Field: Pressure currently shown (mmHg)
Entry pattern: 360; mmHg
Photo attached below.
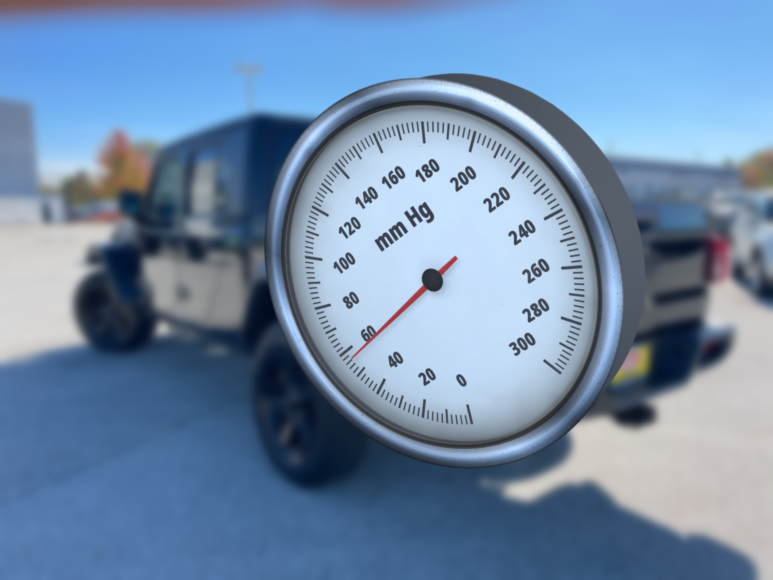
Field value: 56; mmHg
